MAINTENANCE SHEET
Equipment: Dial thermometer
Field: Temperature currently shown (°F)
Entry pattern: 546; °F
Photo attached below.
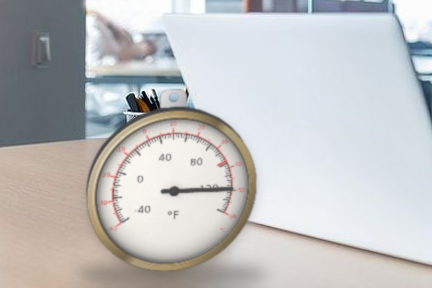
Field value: 120; °F
